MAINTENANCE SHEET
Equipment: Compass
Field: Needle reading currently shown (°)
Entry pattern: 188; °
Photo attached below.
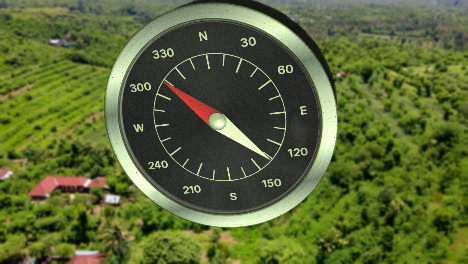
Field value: 315; °
